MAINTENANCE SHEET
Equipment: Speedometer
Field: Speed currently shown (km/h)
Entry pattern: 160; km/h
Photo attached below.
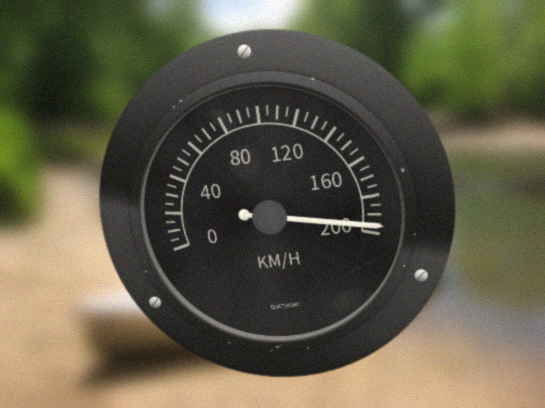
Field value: 195; km/h
